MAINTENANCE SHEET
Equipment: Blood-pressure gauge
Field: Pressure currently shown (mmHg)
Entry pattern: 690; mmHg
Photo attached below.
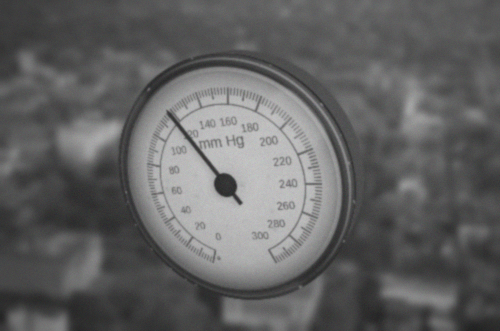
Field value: 120; mmHg
